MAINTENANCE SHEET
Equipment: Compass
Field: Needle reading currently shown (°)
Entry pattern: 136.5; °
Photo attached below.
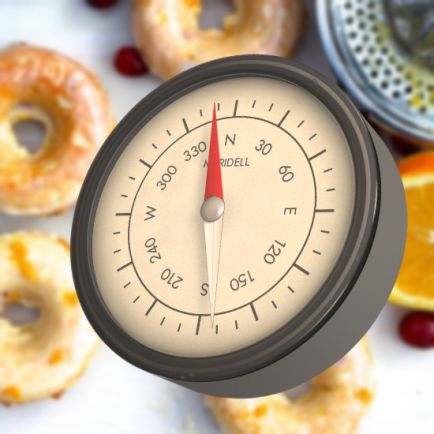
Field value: 350; °
